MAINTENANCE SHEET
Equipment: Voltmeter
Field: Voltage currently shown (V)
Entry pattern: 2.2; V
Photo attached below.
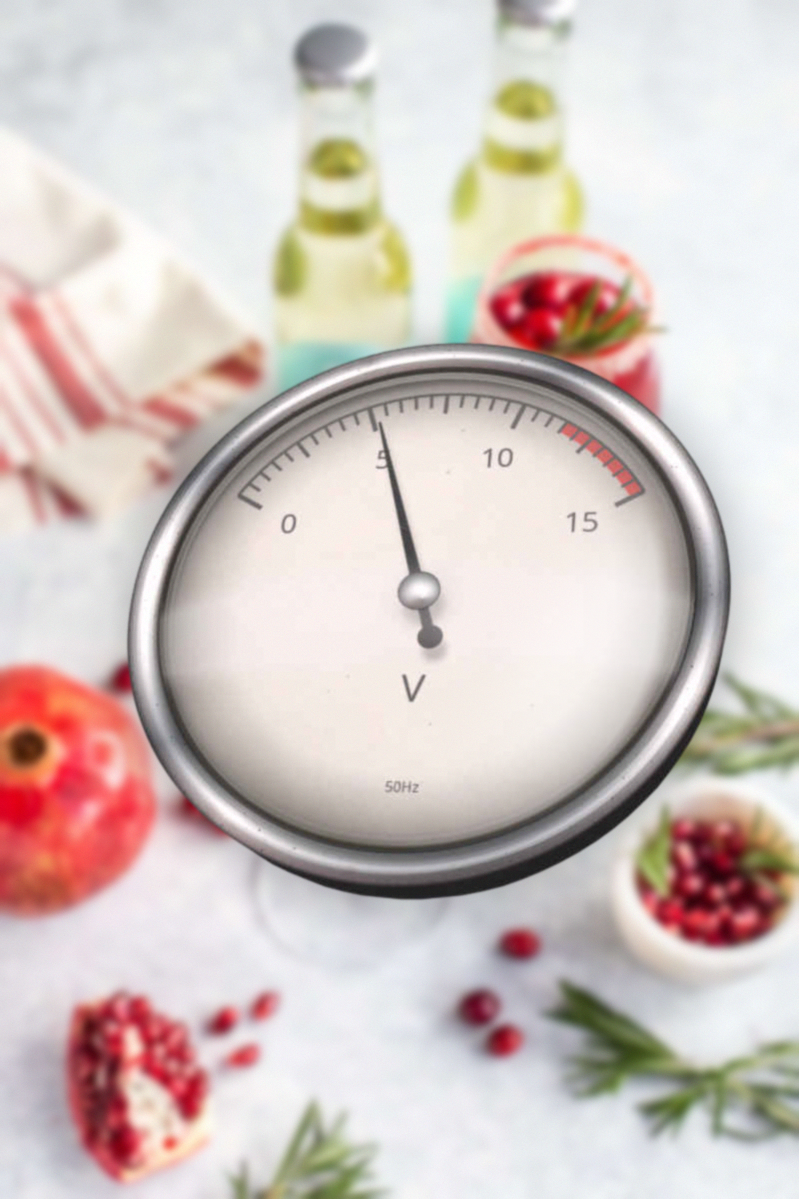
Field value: 5.25; V
